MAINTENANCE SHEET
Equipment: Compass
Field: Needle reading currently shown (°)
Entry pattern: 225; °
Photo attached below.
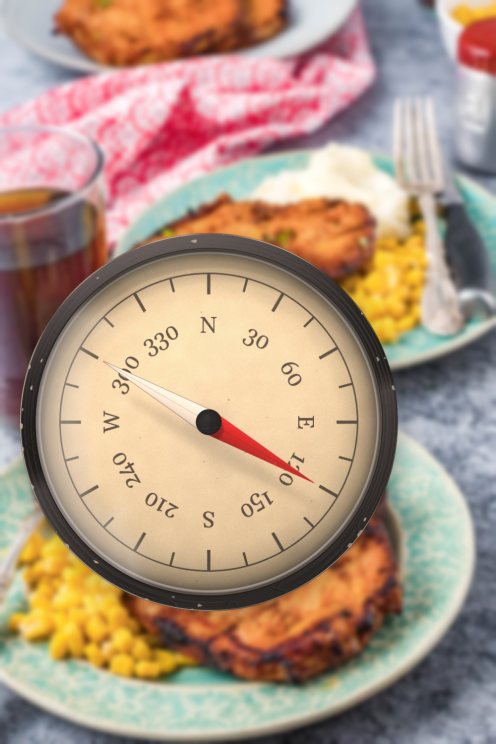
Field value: 120; °
